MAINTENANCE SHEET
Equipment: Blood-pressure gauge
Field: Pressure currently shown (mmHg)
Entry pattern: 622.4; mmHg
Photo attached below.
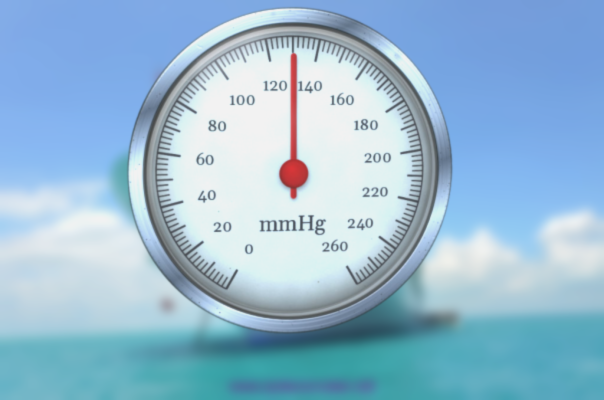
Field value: 130; mmHg
